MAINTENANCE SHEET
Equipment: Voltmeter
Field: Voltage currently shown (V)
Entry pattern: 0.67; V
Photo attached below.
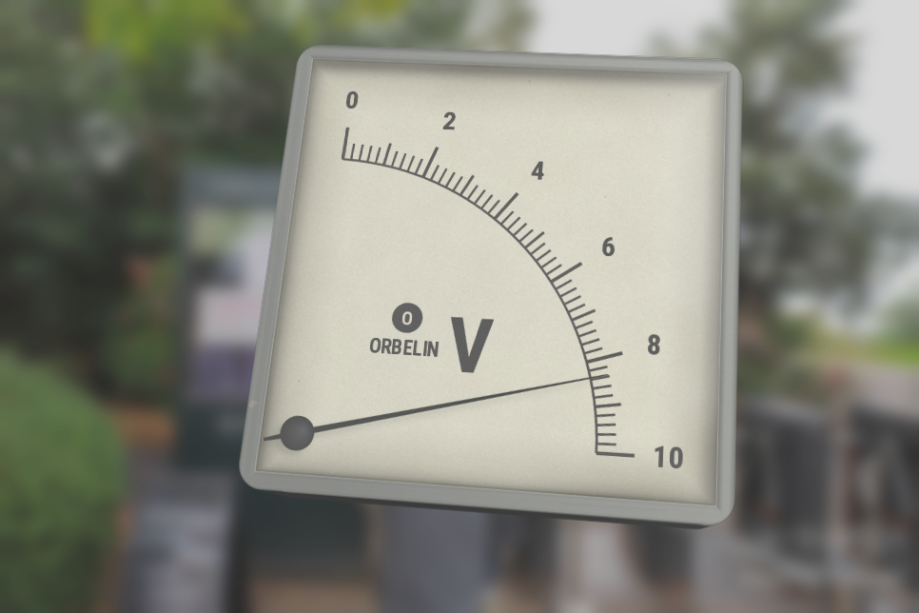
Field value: 8.4; V
